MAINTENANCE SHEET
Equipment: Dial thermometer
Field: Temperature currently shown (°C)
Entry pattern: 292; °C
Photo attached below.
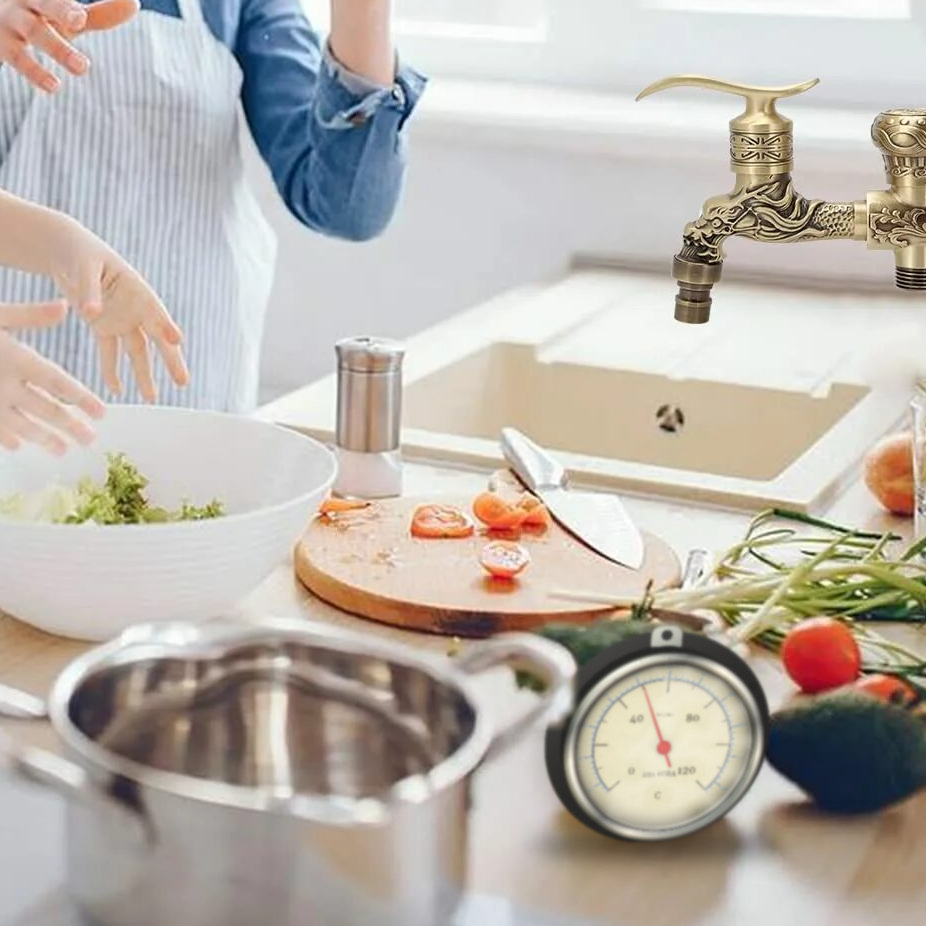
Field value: 50; °C
